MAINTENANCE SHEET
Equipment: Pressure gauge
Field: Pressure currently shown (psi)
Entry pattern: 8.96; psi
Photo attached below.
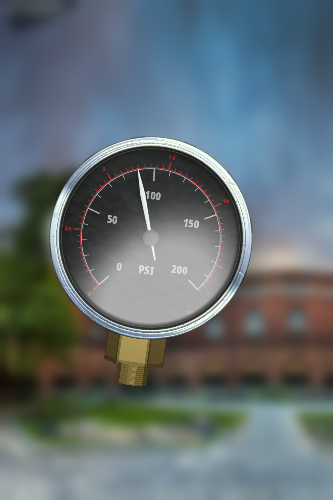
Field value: 90; psi
